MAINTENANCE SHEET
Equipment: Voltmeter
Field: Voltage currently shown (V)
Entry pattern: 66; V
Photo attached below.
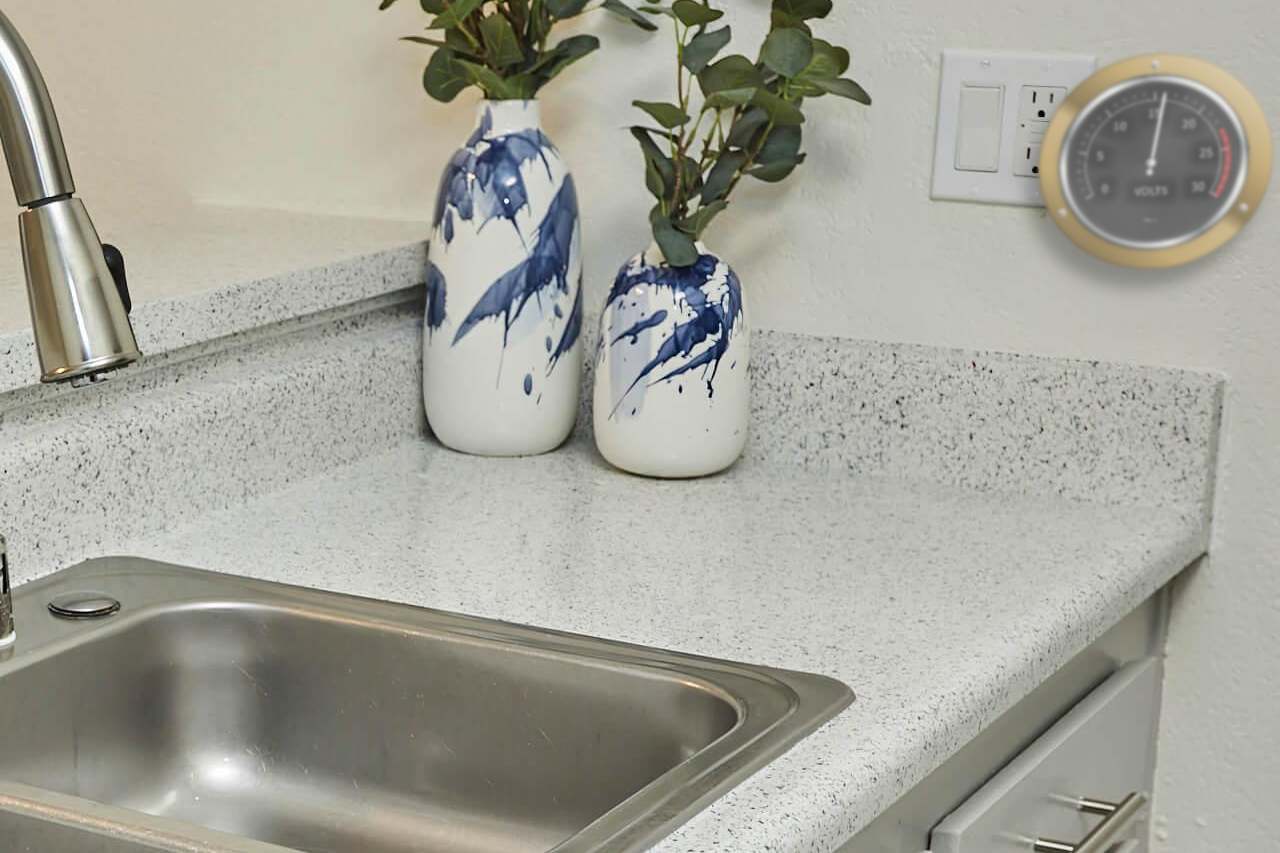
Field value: 16; V
